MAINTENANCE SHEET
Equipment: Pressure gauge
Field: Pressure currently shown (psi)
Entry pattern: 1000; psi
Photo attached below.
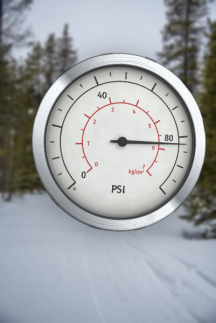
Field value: 82.5; psi
